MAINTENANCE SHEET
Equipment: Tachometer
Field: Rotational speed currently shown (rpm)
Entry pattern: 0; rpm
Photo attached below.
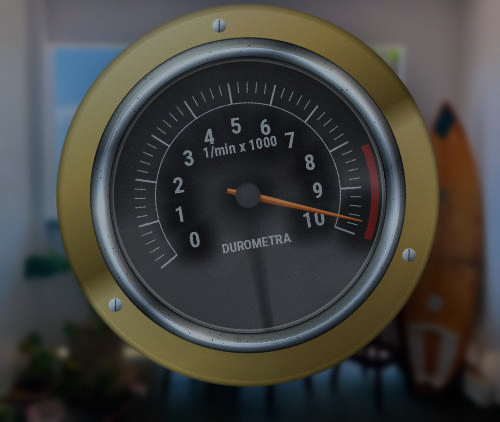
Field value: 9700; rpm
